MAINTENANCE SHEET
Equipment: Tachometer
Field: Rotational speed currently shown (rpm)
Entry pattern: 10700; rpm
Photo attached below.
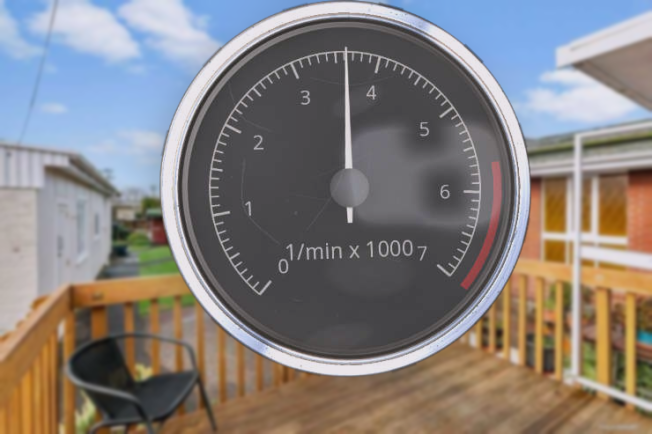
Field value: 3600; rpm
